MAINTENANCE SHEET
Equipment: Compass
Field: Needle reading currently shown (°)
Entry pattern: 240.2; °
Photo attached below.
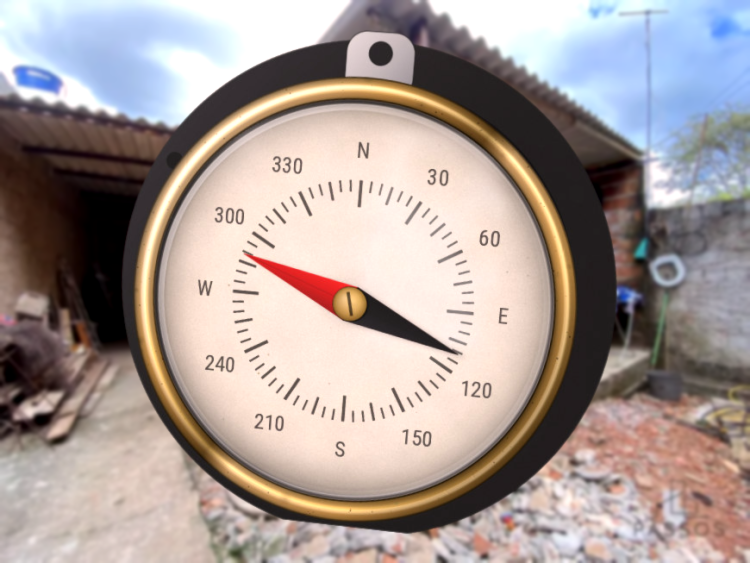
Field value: 290; °
